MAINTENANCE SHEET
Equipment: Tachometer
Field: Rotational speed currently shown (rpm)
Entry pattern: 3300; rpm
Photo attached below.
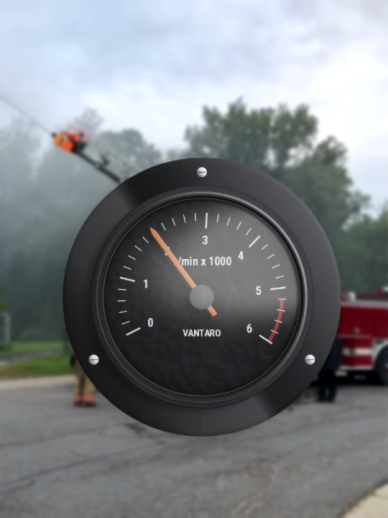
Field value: 2000; rpm
